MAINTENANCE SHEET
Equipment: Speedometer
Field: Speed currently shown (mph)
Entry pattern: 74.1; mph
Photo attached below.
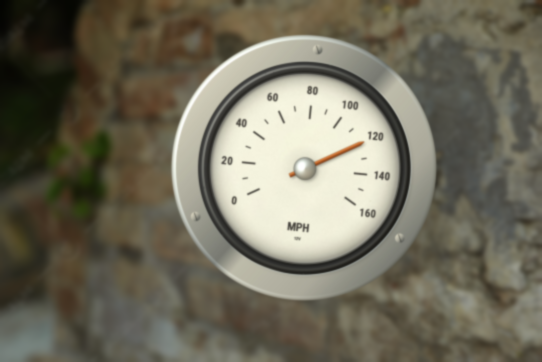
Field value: 120; mph
